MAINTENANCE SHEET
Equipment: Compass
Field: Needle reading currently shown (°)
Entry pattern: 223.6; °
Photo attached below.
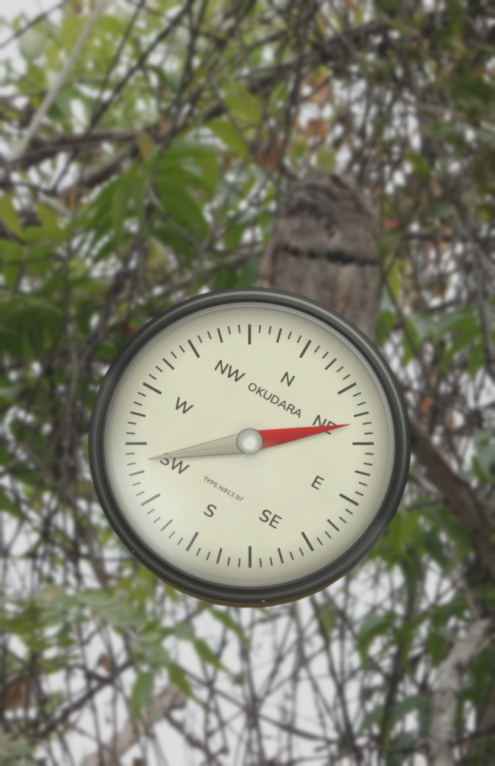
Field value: 50; °
